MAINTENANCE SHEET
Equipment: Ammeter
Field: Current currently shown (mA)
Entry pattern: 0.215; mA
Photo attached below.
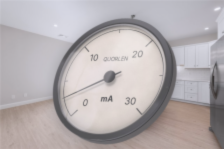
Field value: 2.5; mA
